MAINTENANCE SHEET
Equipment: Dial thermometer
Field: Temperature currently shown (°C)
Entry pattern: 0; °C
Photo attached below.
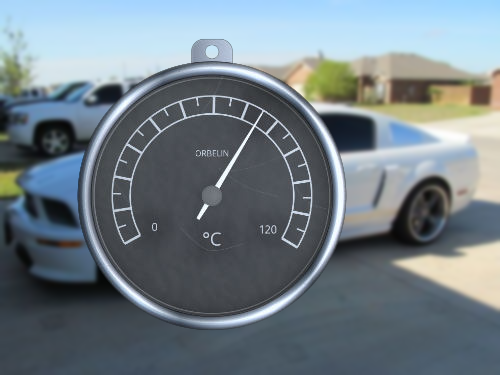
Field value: 75; °C
